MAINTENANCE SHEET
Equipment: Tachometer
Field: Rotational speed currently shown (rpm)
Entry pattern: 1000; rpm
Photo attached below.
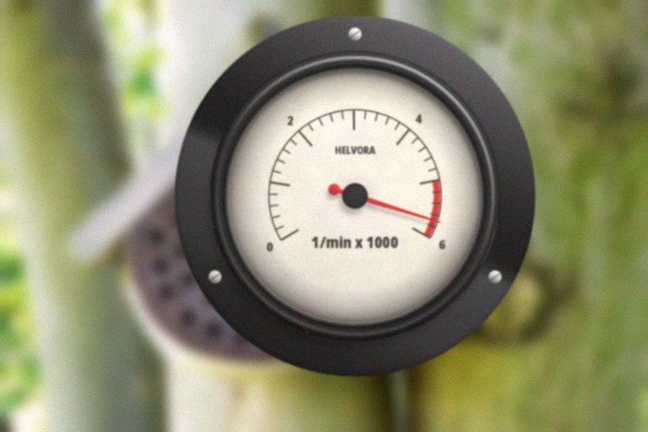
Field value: 5700; rpm
